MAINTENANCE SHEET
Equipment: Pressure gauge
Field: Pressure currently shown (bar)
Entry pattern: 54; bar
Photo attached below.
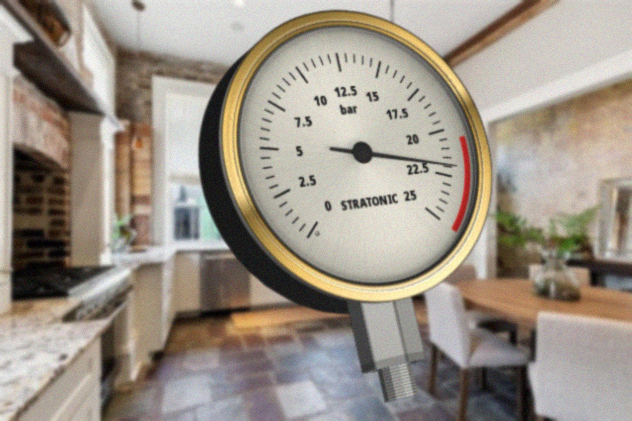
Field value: 22; bar
